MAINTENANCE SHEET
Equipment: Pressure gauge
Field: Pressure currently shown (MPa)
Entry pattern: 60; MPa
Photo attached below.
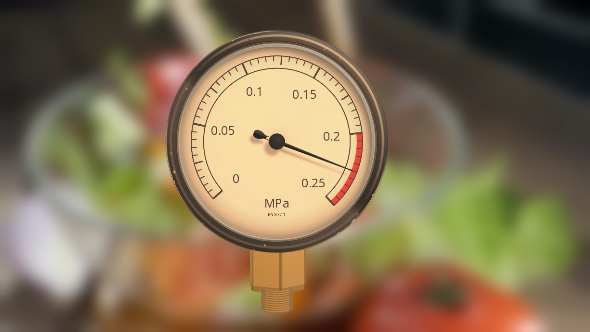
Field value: 0.225; MPa
